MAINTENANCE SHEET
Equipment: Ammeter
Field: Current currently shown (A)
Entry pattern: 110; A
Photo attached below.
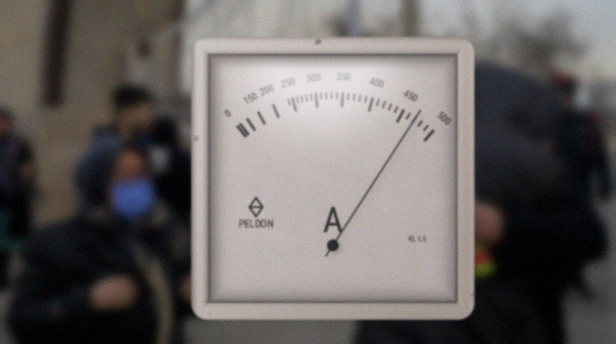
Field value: 470; A
